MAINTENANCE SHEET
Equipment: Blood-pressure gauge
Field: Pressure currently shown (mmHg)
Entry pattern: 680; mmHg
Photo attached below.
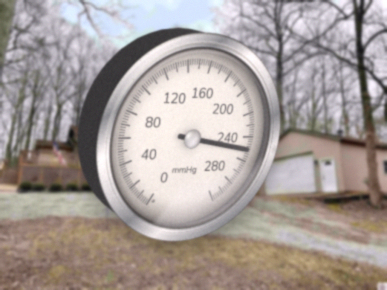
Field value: 250; mmHg
